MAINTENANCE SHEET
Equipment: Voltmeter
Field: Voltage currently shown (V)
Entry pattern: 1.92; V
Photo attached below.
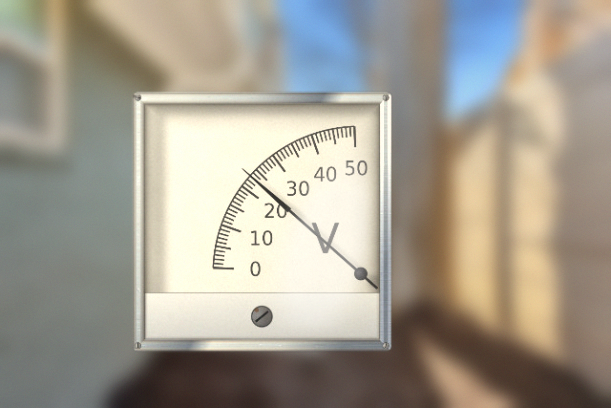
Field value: 23; V
